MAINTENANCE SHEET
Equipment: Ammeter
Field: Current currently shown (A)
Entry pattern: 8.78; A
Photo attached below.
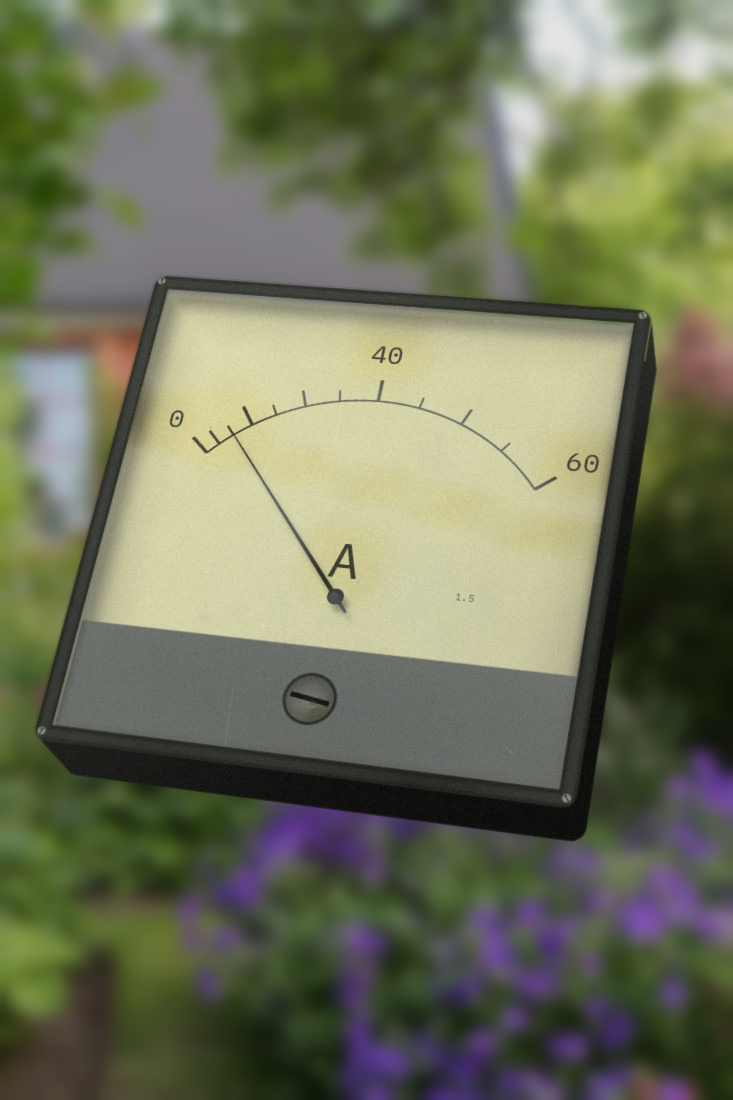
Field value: 15; A
